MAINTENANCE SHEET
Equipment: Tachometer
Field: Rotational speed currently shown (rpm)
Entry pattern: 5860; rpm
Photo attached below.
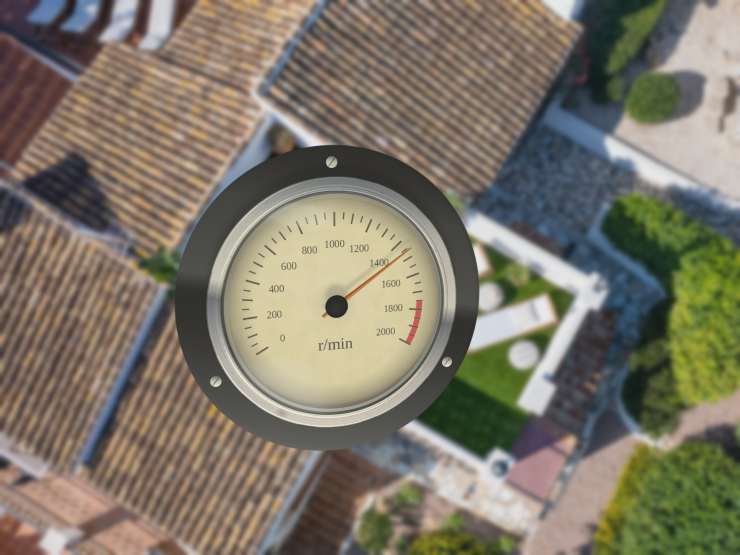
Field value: 1450; rpm
